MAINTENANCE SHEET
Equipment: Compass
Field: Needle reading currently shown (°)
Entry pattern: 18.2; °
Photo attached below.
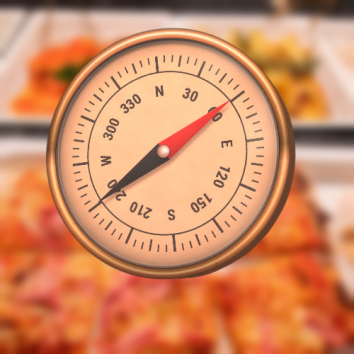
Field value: 60; °
